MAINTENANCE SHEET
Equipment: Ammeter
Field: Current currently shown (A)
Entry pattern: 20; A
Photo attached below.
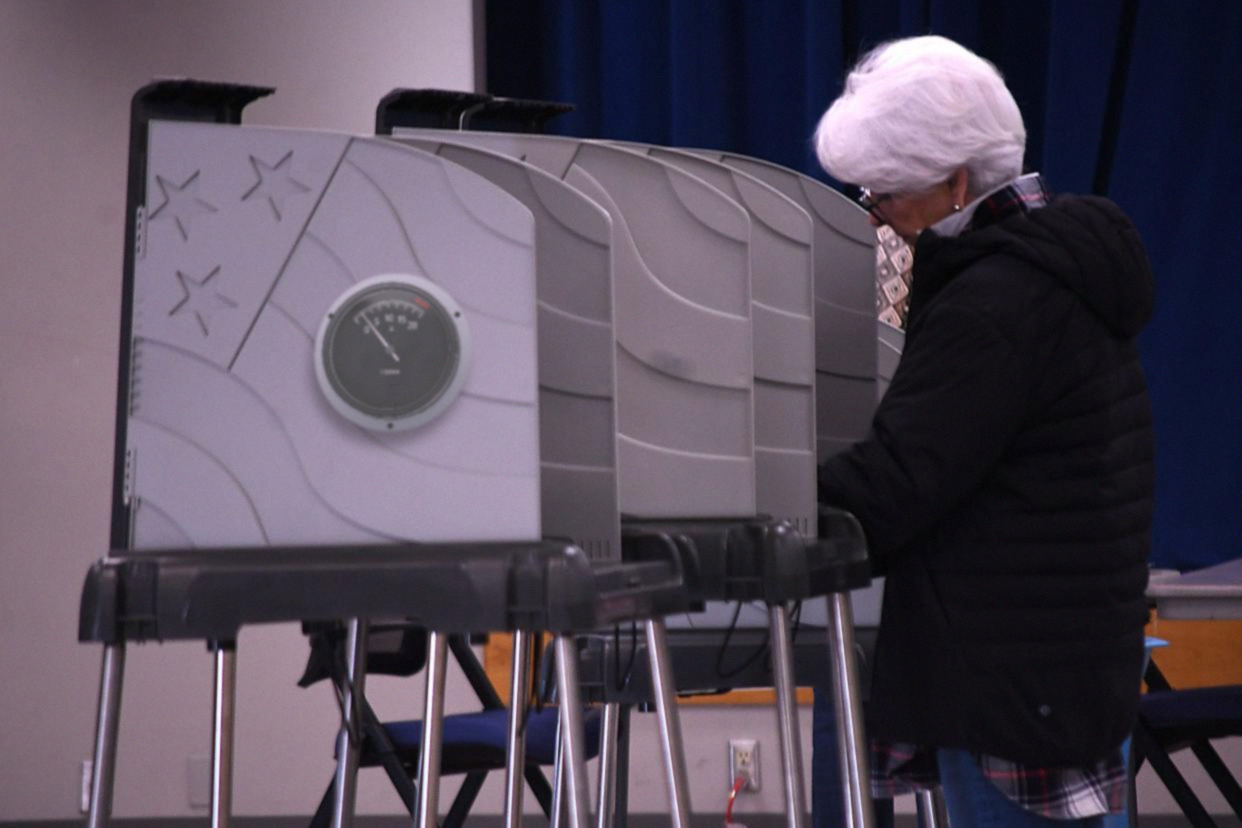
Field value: 2.5; A
